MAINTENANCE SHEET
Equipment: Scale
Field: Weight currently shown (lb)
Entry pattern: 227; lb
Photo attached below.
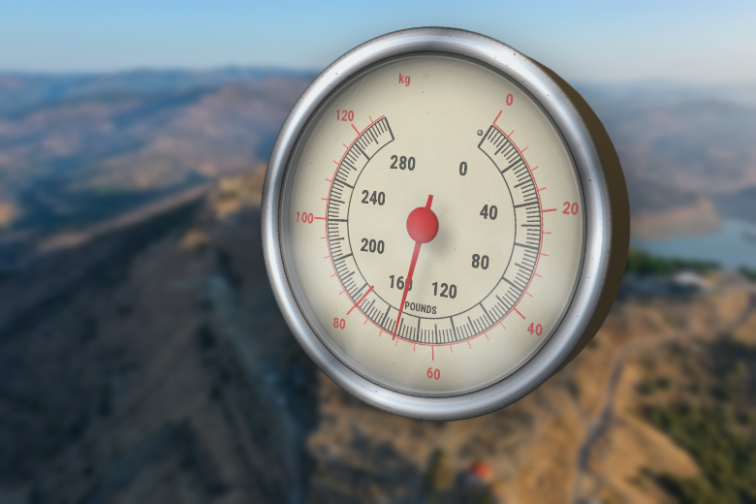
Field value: 150; lb
